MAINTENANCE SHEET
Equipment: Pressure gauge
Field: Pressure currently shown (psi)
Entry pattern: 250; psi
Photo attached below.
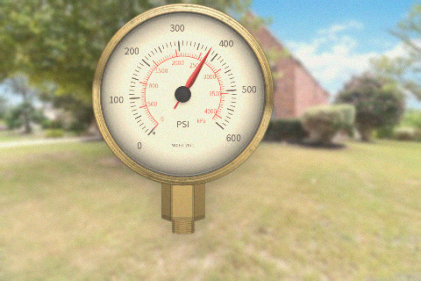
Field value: 380; psi
